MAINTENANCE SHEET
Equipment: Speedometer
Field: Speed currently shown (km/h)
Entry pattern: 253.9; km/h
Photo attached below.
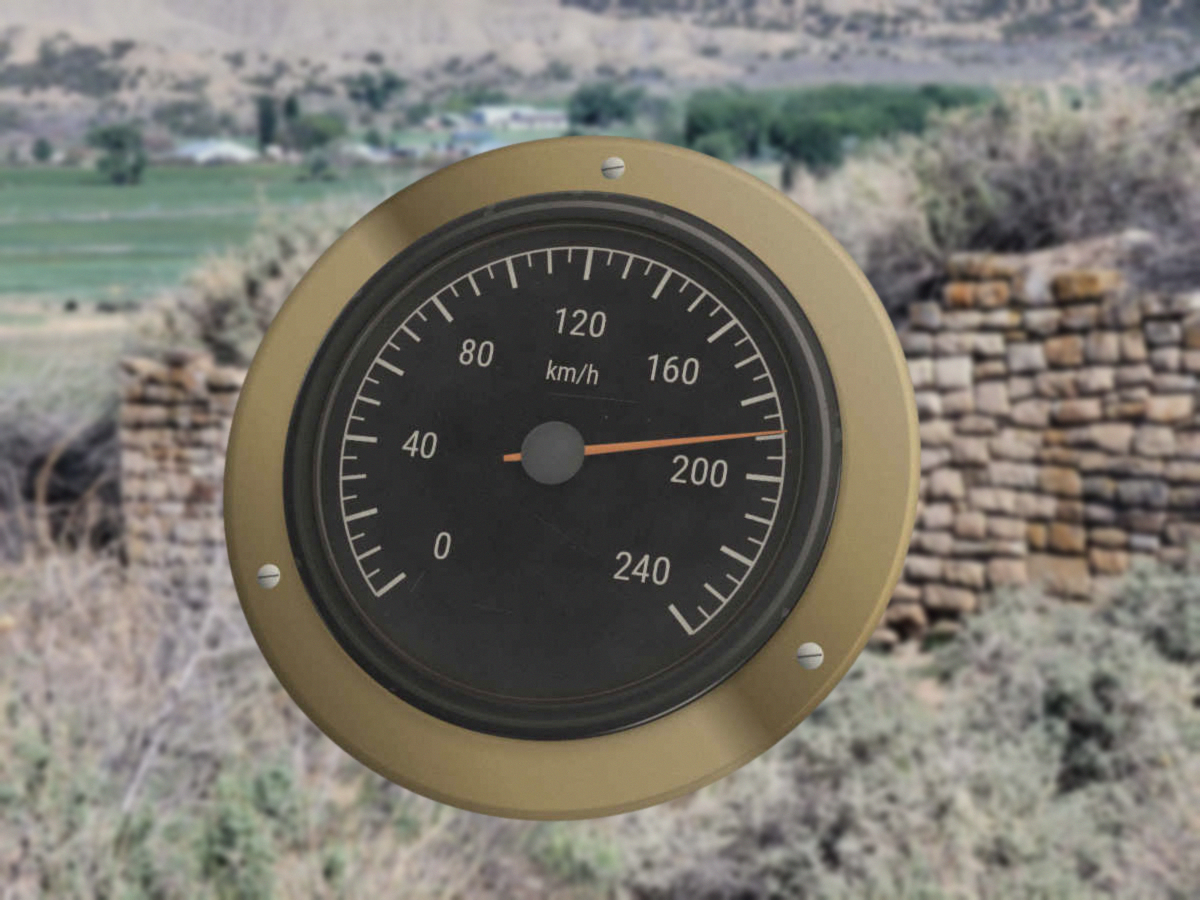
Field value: 190; km/h
